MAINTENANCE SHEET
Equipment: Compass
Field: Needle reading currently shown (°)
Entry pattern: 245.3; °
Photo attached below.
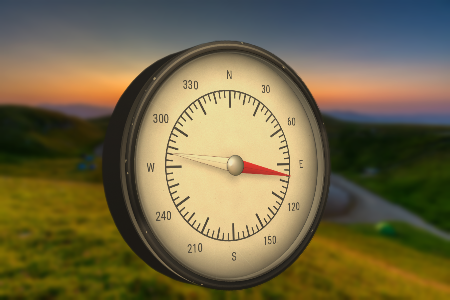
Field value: 100; °
